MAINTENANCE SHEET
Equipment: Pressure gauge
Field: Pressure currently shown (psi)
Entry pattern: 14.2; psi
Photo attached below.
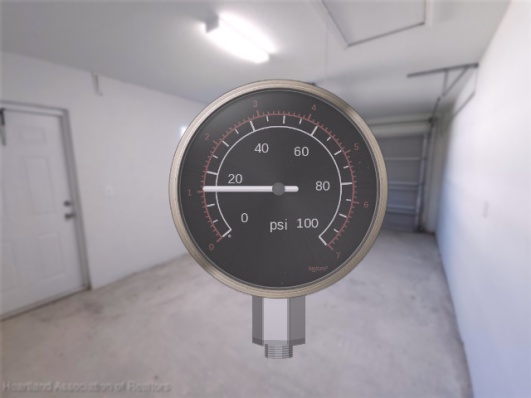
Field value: 15; psi
